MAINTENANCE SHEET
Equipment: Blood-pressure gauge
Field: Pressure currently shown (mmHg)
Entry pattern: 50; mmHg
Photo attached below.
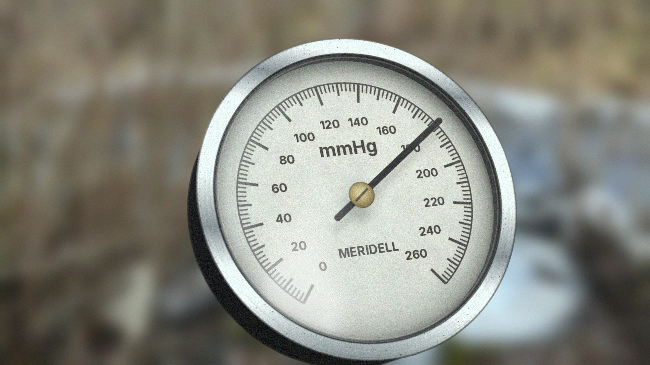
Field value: 180; mmHg
